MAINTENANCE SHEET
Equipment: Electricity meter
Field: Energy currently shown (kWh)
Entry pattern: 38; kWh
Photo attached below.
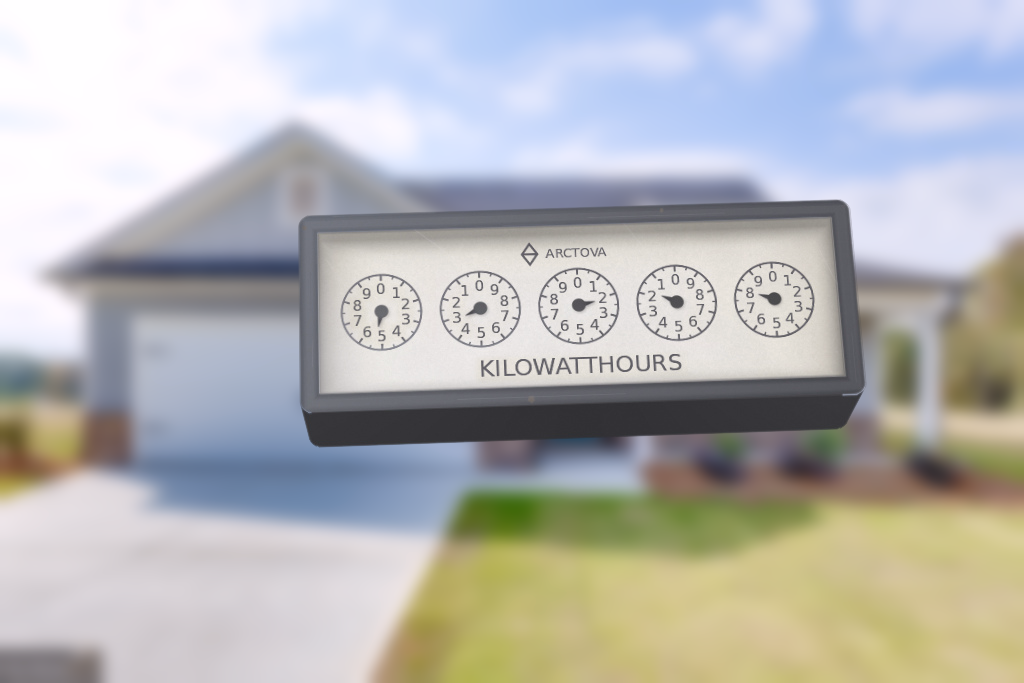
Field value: 53218; kWh
